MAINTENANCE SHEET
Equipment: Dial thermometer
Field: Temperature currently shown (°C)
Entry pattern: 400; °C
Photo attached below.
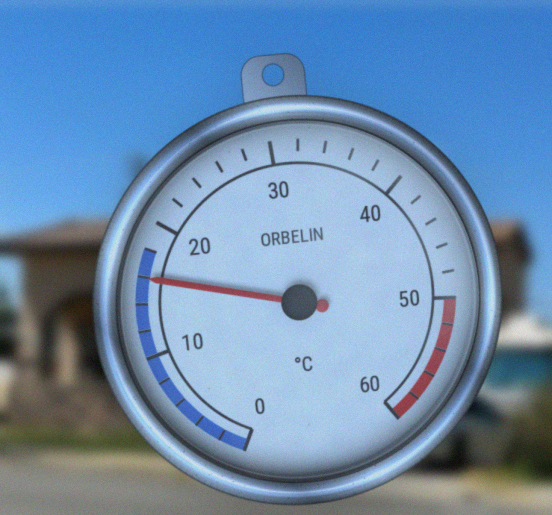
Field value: 16; °C
